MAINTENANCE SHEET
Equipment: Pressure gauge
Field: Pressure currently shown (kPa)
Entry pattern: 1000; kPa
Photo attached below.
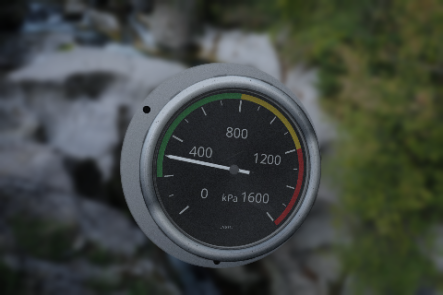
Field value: 300; kPa
